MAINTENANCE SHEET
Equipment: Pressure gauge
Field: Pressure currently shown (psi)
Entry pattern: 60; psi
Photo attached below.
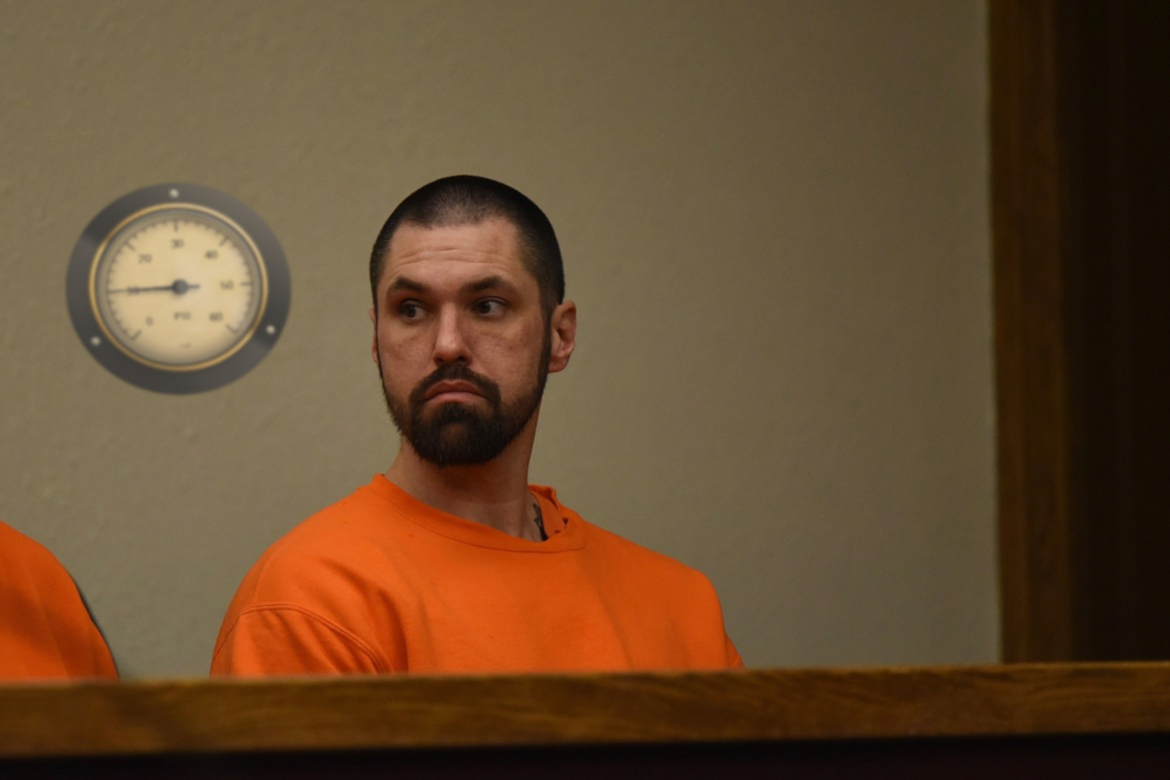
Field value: 10; psi
